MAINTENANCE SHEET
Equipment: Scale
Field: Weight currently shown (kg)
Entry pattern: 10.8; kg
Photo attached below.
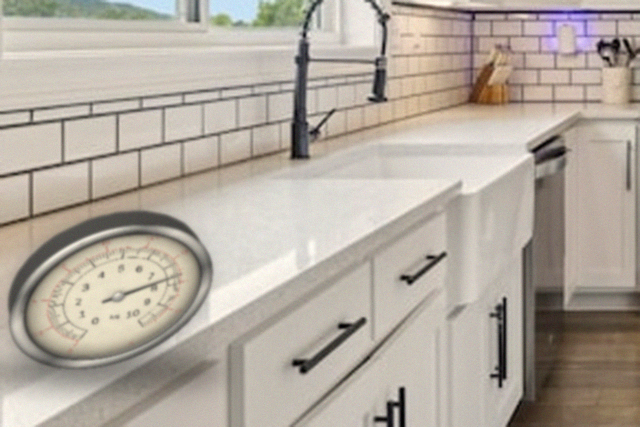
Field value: 7.5; kg
